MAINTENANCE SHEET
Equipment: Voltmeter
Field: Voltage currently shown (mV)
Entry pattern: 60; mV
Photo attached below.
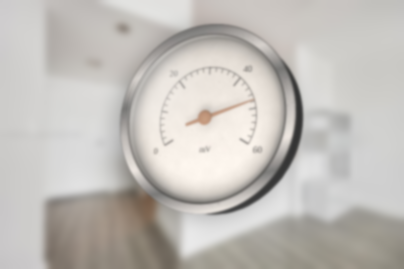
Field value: 48; mV
